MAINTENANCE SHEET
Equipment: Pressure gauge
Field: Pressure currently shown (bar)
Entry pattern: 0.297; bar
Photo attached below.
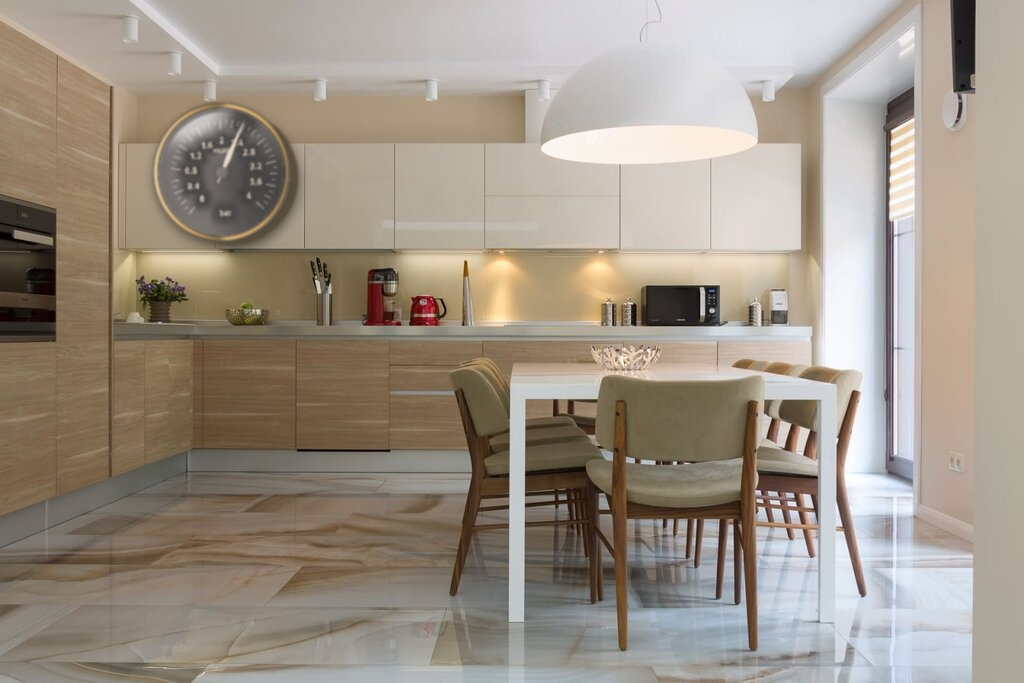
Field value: 2.4; bar
